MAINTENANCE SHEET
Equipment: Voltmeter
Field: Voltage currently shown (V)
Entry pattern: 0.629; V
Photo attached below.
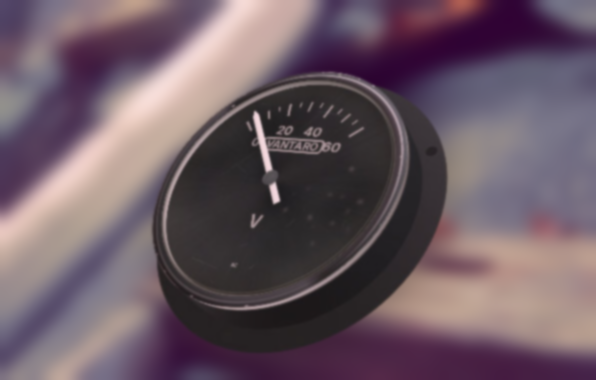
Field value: 5; V
